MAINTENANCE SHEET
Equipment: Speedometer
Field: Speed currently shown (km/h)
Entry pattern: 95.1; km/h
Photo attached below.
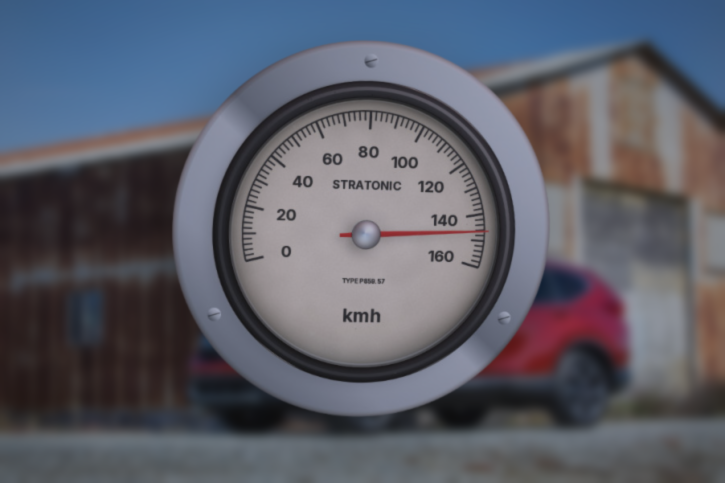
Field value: 146; km/h
